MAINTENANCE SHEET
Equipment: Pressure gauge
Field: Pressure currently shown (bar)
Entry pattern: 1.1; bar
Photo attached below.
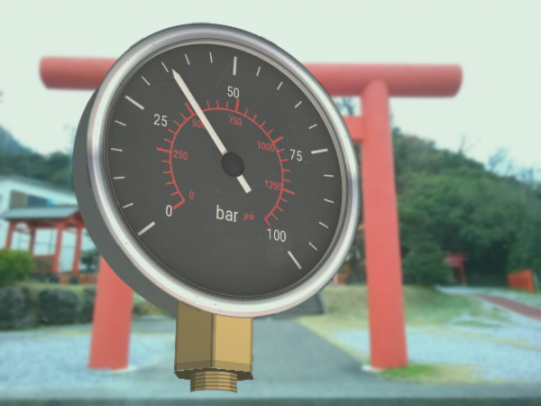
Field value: 35; bar
